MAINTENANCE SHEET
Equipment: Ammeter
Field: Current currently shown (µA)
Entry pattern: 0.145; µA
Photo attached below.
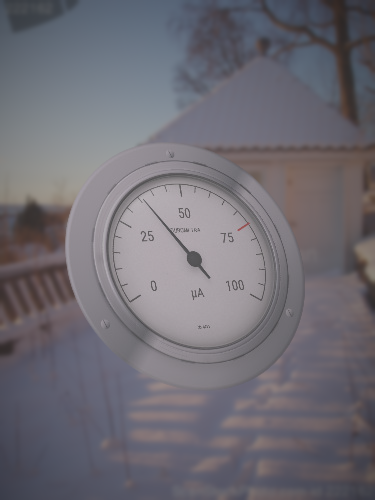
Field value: 35; µA
